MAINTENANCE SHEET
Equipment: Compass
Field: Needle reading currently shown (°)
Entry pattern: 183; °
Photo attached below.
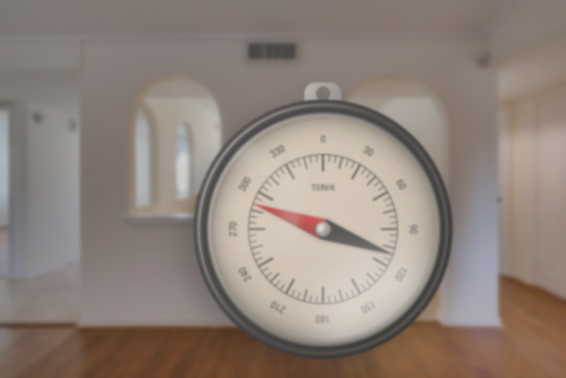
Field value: 290; °
